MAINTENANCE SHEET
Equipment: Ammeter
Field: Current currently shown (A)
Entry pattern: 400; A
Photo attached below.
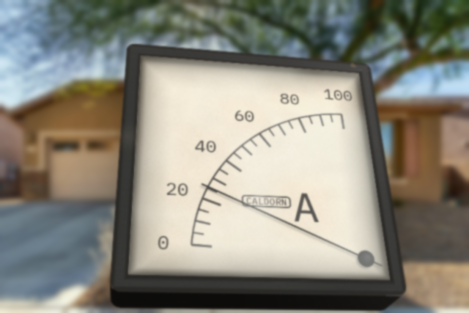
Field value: 25; A
